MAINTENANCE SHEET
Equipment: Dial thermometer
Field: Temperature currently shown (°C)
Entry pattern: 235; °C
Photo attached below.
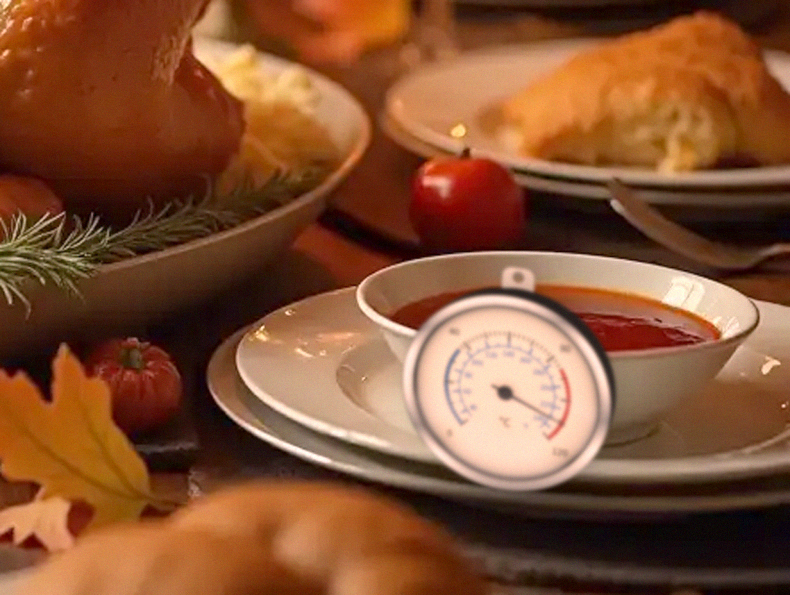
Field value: 110; °C
